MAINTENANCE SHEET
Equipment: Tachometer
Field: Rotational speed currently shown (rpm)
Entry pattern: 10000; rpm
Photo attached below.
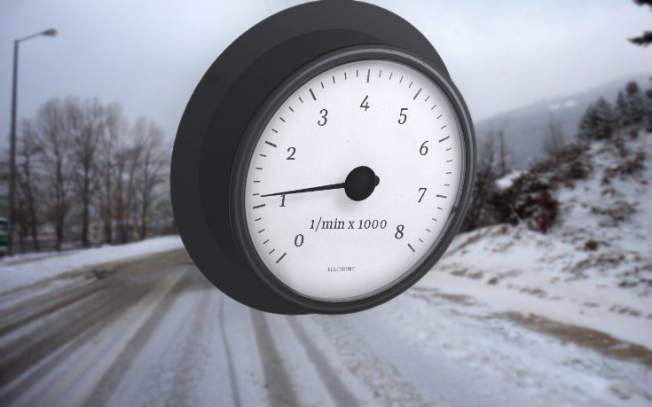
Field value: 1200; rpm
